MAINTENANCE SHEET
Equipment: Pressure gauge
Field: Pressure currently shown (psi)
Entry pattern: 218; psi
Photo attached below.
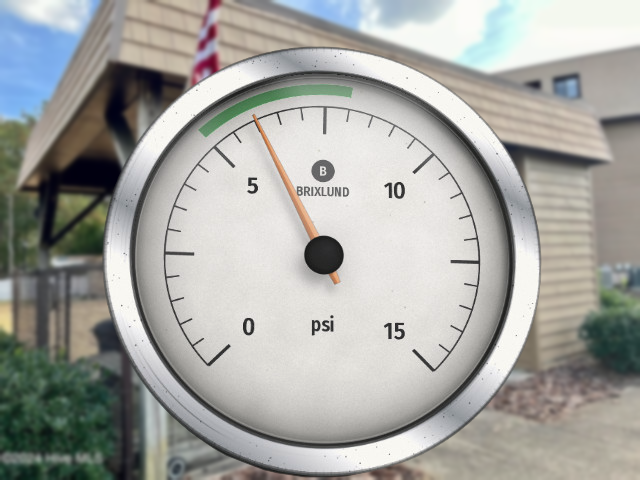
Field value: 6; psi
